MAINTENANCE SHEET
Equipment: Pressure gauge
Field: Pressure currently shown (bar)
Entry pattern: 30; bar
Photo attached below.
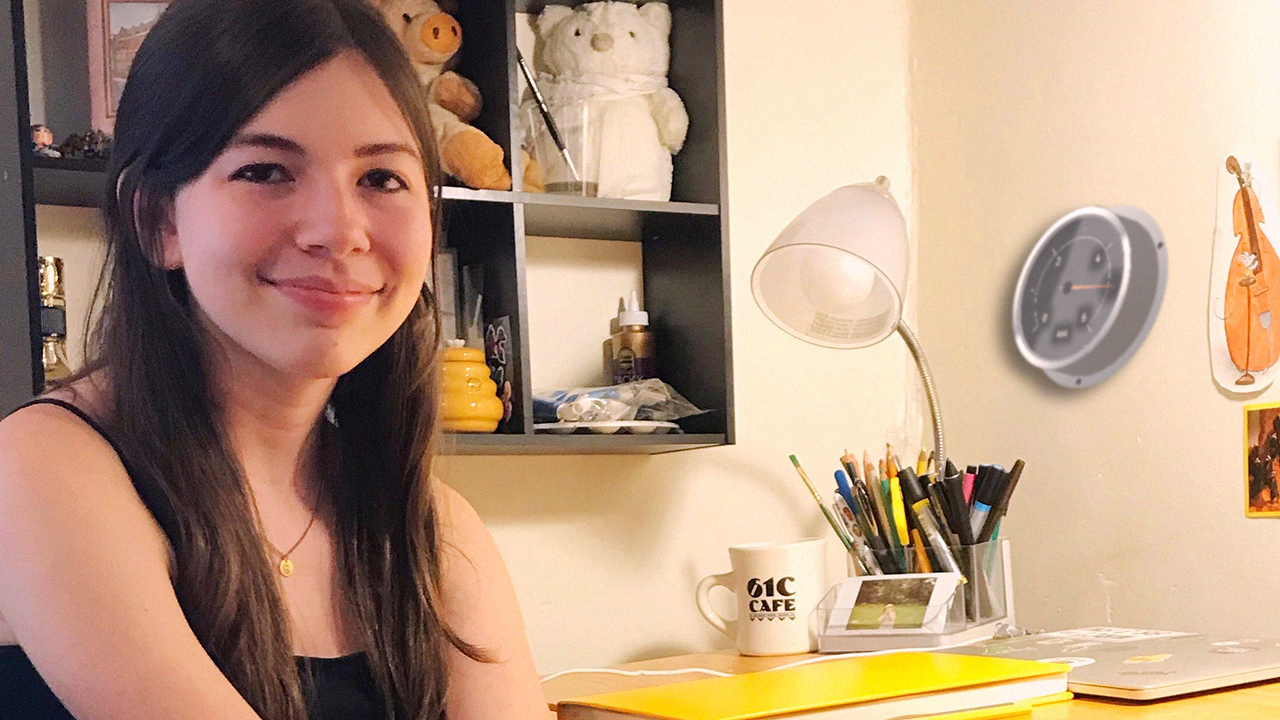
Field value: 5; bar
